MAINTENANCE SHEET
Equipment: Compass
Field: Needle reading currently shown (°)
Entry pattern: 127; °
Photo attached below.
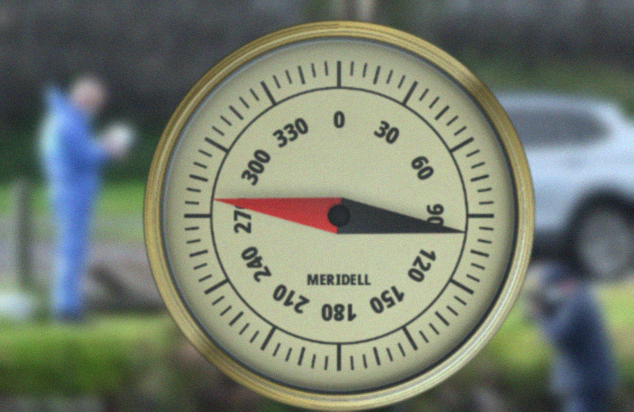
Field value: 277.5; °
